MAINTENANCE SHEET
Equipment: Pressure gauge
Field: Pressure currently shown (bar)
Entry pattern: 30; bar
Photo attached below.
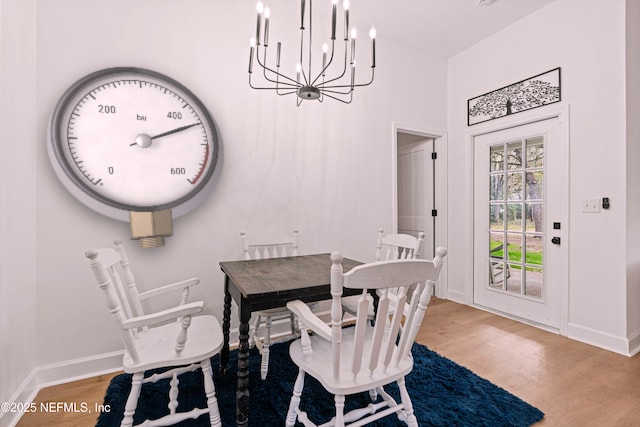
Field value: 450; bar
